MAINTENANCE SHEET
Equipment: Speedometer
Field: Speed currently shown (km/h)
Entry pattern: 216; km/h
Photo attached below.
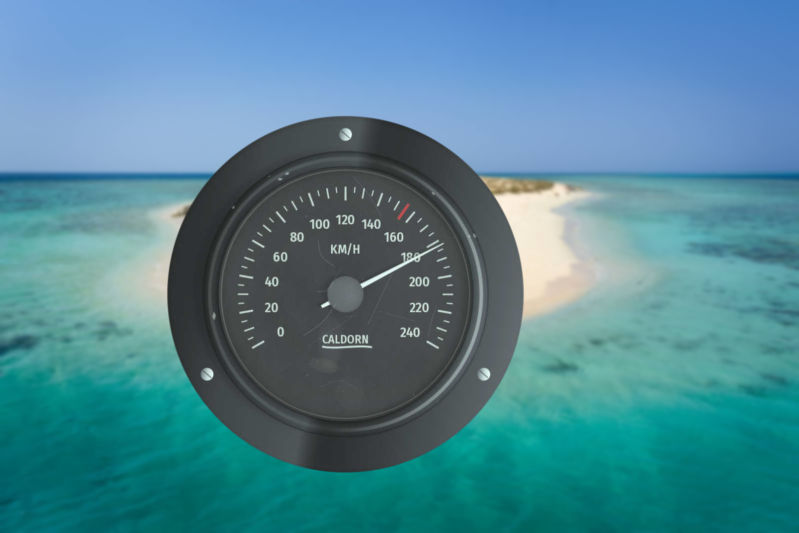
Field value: 182.5; km/h
